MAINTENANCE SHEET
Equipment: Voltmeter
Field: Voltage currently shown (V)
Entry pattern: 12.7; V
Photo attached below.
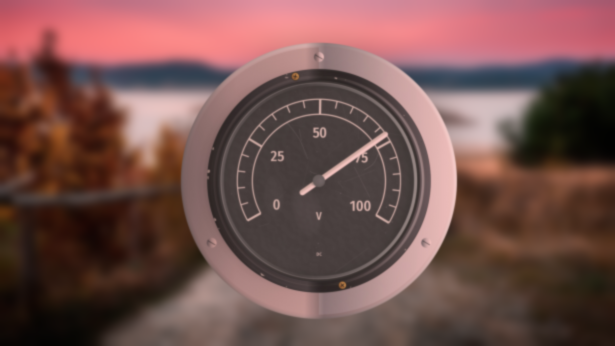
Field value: 72.5; V
